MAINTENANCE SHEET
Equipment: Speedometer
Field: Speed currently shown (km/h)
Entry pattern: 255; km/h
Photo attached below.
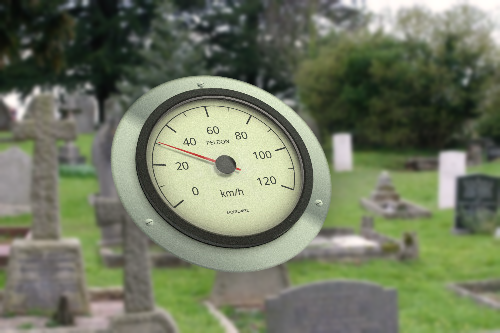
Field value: 30; km/h
